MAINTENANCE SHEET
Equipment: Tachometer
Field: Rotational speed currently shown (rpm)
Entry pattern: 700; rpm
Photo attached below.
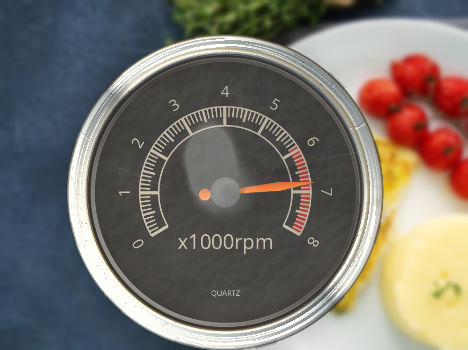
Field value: 6800; rpm
